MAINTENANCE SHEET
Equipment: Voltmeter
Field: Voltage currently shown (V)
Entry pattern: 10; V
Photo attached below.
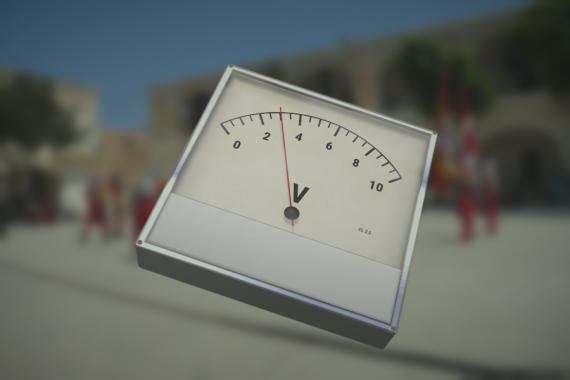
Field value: 3; V
